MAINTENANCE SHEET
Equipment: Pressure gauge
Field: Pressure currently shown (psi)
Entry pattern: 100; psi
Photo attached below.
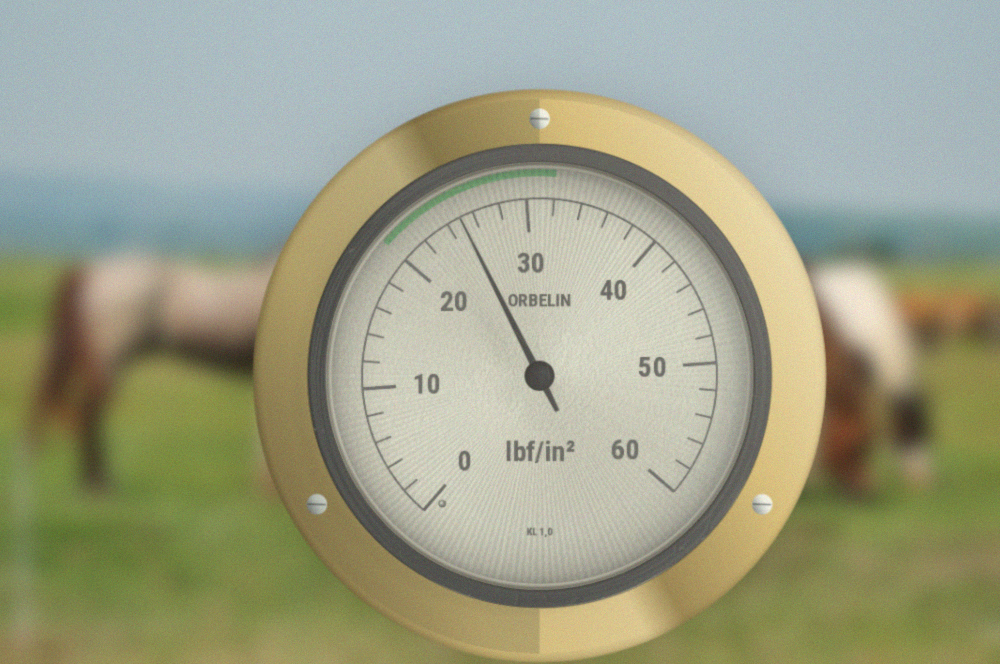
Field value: 25; psi
